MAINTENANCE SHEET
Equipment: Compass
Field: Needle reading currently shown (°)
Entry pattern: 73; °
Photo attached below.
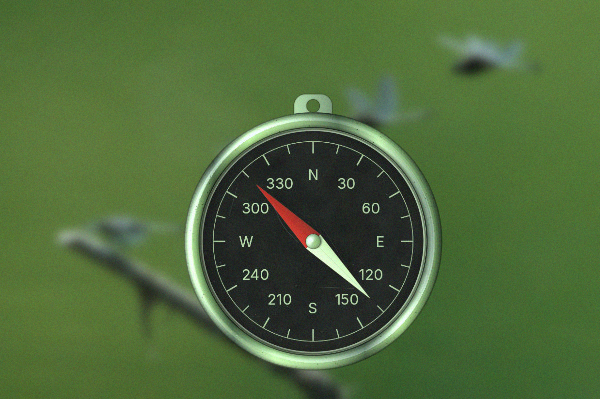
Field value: 315; °
